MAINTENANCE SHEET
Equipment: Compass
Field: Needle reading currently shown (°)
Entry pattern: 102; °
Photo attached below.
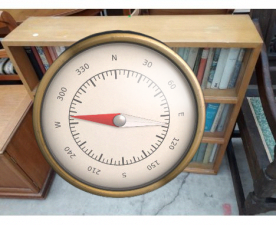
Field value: 280; °
